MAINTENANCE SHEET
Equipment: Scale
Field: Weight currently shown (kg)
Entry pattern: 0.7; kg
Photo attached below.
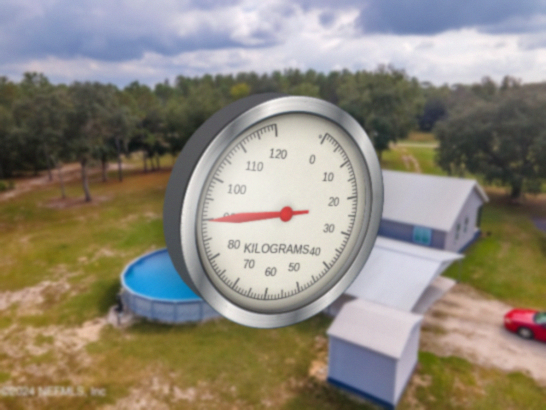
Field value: 90; kg
